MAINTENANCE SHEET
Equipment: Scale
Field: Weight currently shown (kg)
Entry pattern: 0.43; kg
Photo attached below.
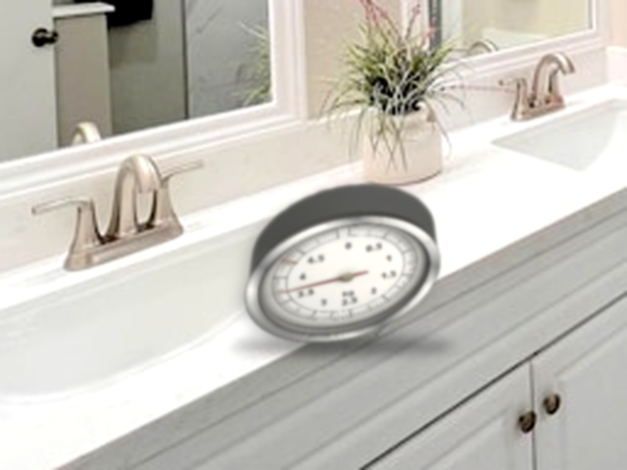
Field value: 3.75; kg
